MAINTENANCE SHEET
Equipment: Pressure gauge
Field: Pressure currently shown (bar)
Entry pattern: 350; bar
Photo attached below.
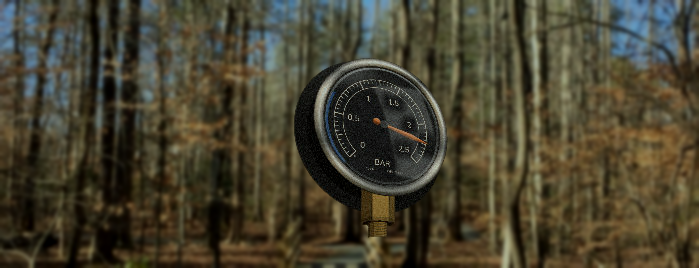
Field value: 2.25; bar
